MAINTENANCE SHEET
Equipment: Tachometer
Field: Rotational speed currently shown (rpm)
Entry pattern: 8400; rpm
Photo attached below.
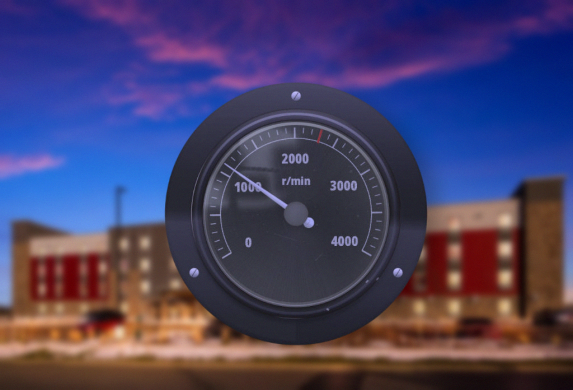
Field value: 1100; rpm
